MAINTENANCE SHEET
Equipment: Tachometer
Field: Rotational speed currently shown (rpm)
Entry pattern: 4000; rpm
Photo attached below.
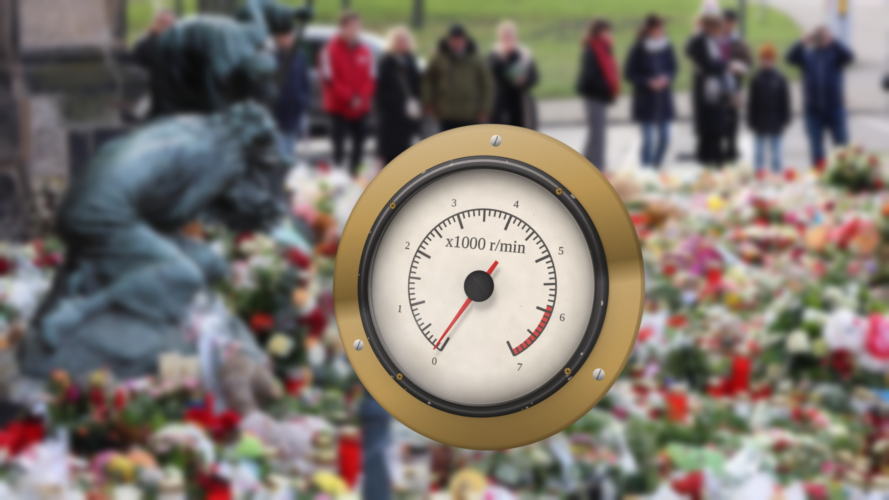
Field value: 100; rpm
